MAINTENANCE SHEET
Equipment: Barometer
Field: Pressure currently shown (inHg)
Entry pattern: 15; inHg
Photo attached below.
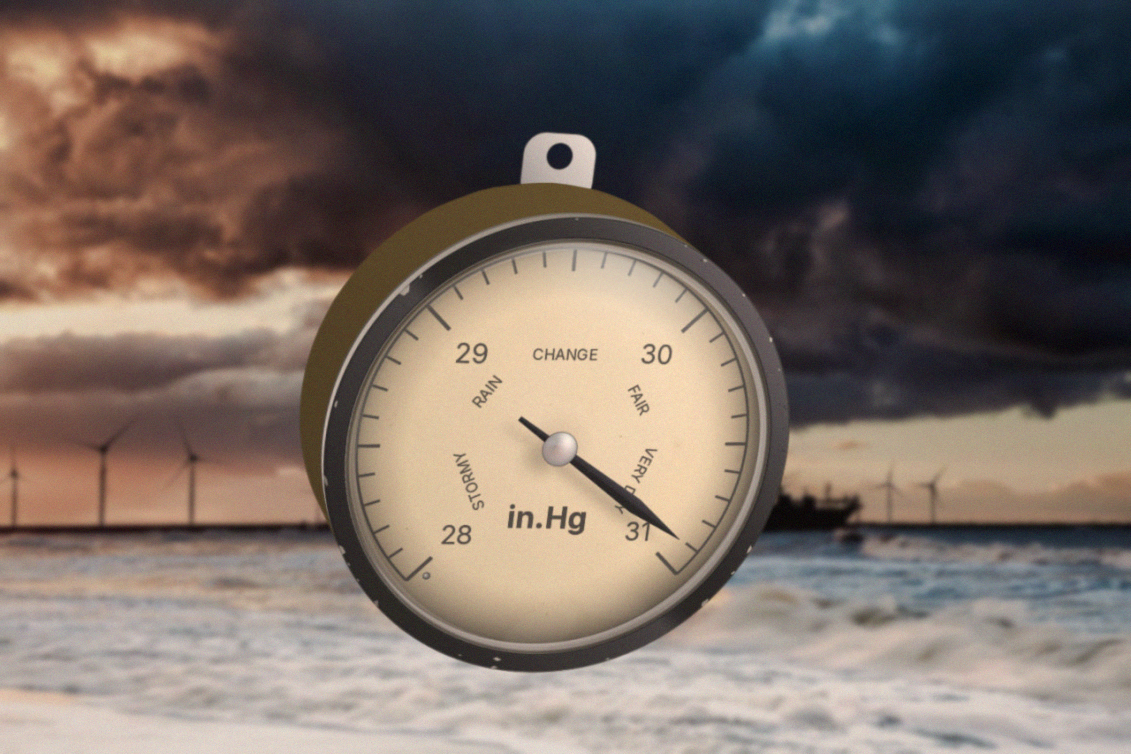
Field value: 30.9; inHg
